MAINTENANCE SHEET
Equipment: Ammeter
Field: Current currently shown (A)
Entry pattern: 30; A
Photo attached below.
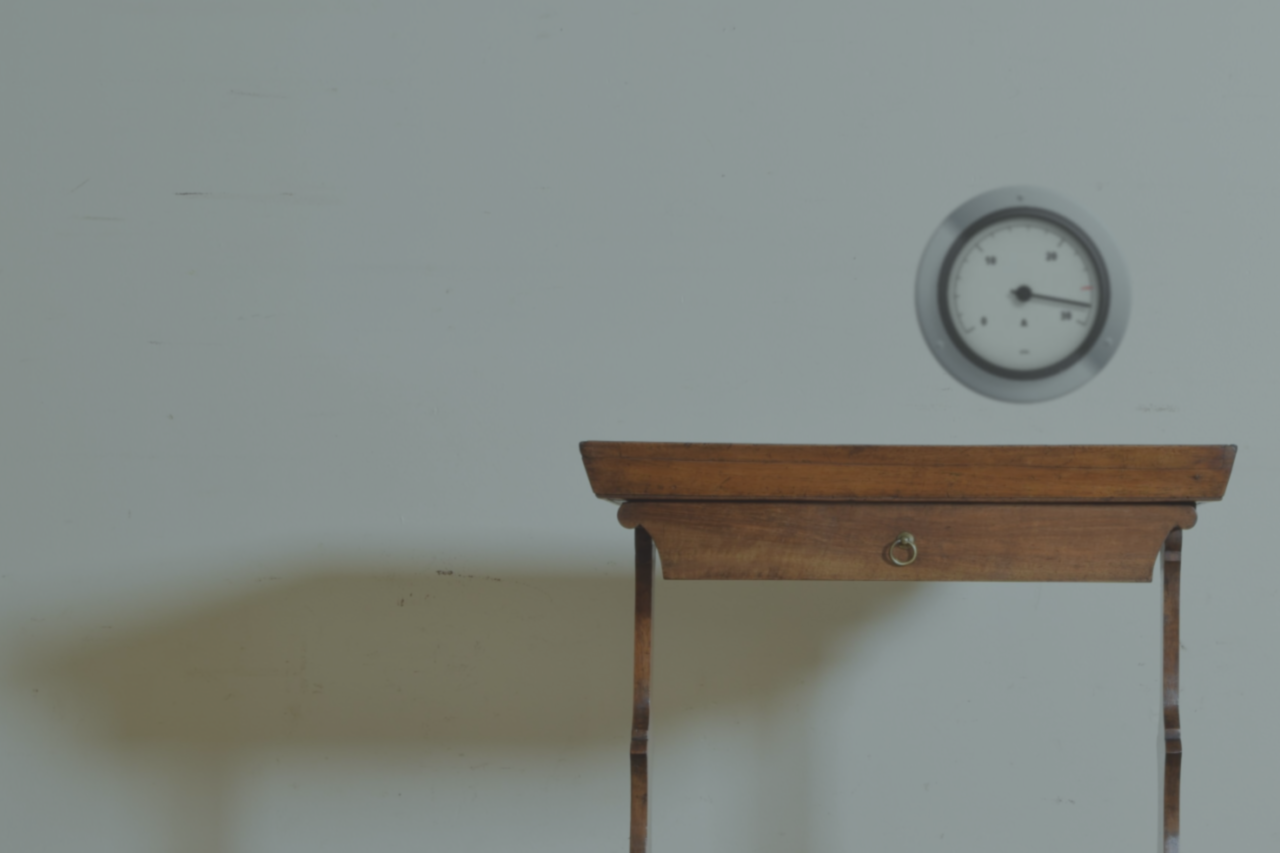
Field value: 28; A
